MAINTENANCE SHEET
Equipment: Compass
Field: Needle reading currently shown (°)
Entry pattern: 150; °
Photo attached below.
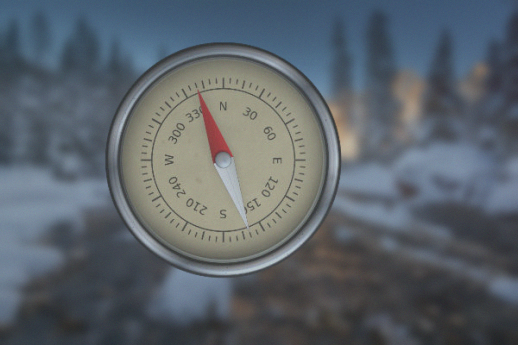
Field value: 340; °
